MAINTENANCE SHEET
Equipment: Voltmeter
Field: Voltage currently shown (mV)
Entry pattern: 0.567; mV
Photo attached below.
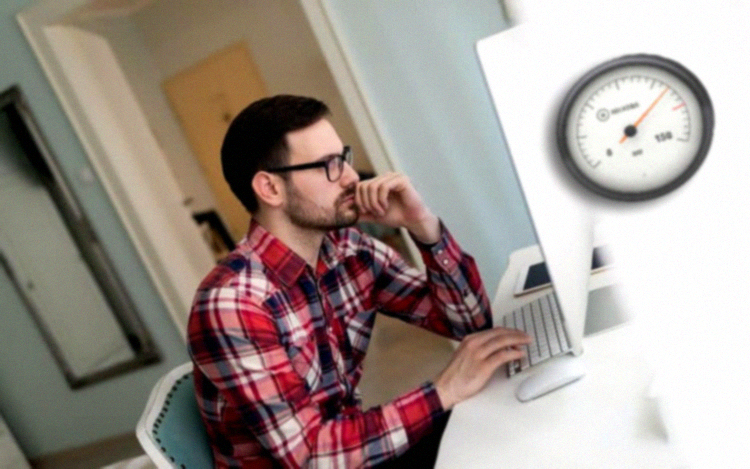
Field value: 110; mV
